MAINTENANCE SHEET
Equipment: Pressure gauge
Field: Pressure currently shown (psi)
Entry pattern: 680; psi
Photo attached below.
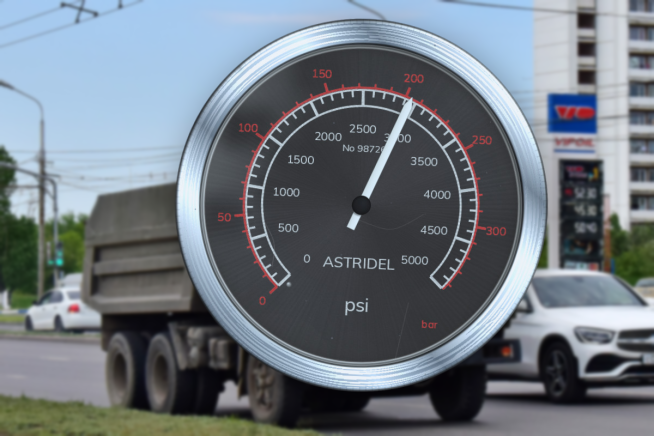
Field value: 2950; psi
